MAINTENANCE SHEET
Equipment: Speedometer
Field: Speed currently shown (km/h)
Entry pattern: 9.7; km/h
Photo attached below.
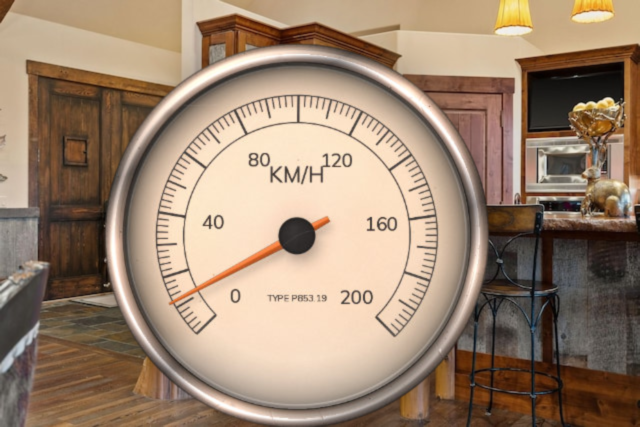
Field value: 12; km/h
